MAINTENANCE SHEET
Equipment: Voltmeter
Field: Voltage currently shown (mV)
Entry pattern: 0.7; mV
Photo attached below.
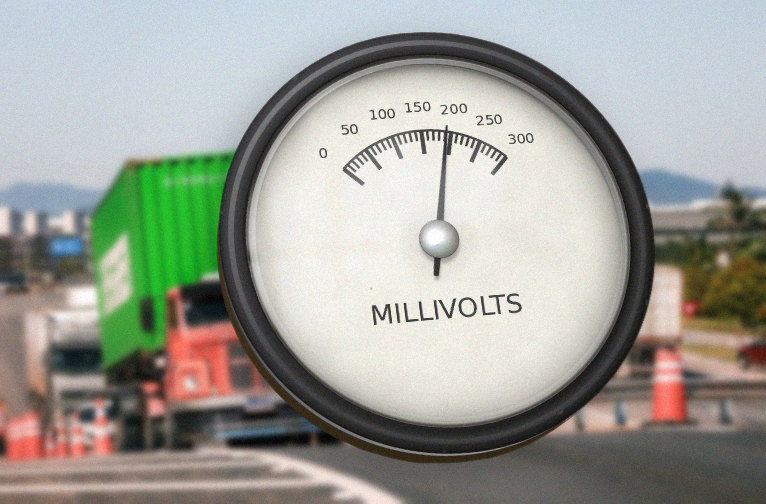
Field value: 190; mV
